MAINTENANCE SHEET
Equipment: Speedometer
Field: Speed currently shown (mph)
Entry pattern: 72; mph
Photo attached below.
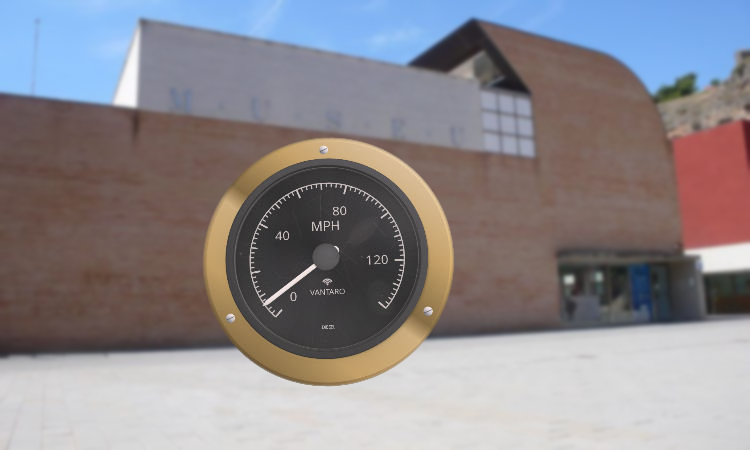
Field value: 6; mph
